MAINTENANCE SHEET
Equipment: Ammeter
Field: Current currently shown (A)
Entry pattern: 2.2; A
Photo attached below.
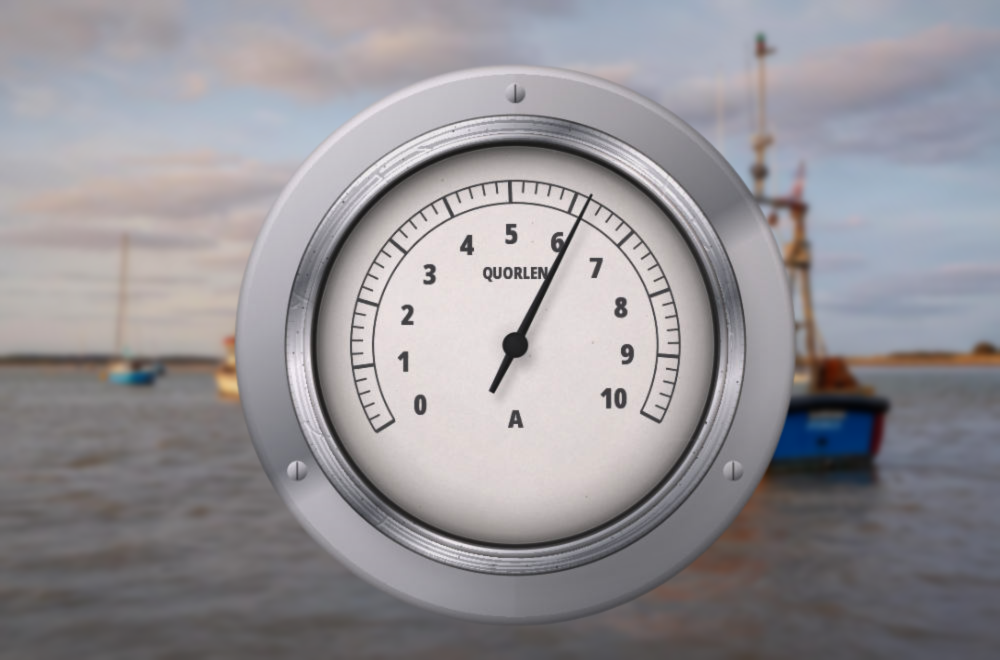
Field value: 6.2; A
